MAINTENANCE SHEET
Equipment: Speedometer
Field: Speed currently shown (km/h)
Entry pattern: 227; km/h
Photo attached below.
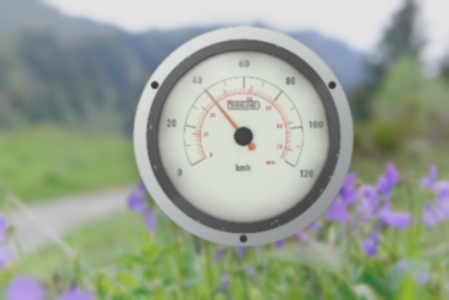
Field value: 40; km/h
